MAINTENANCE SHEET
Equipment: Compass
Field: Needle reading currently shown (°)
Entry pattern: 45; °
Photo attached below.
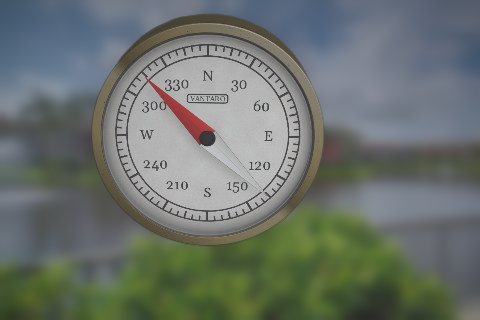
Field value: 315; °
